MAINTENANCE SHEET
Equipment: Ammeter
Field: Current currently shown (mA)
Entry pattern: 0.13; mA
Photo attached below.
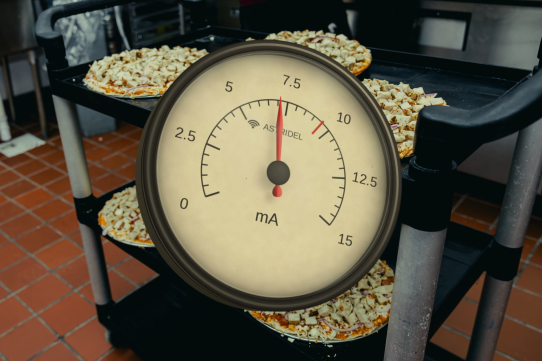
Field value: 7; mA
